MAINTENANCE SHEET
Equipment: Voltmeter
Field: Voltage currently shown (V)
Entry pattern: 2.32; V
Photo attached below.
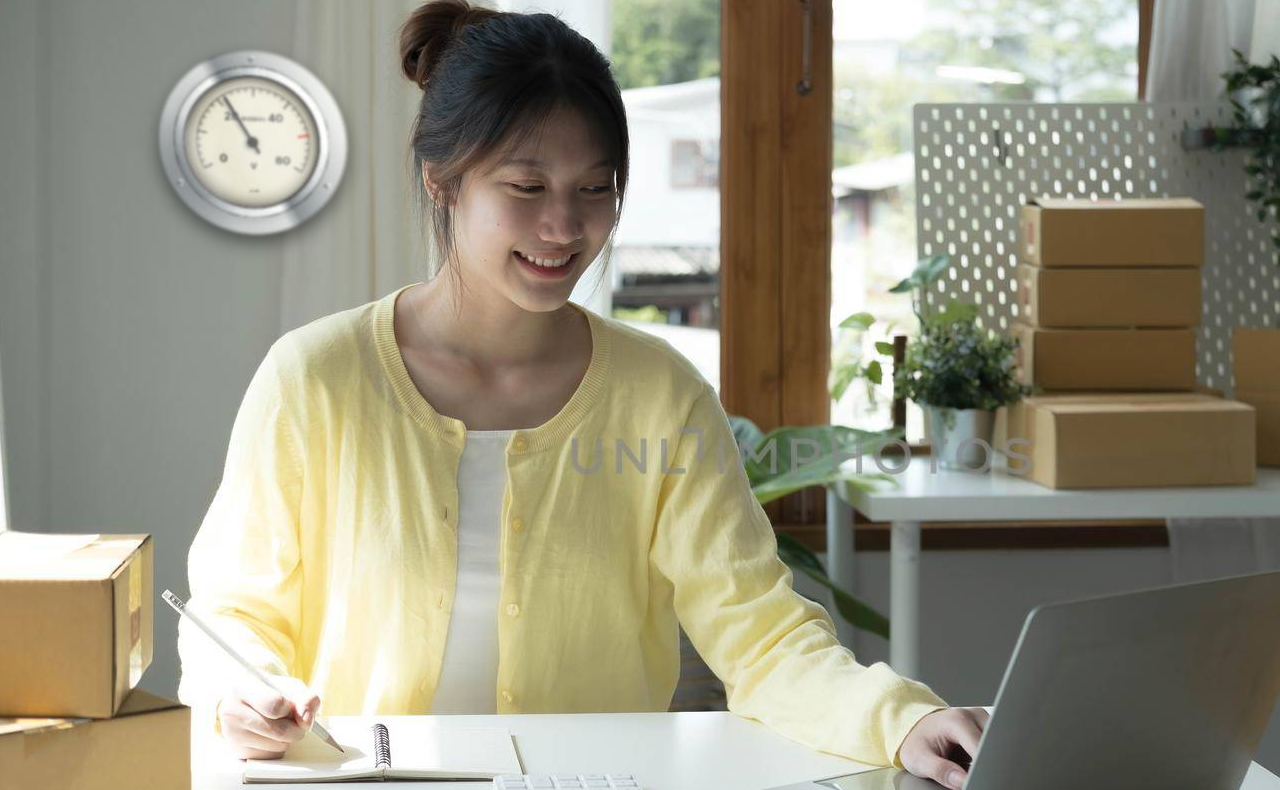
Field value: 22; V
